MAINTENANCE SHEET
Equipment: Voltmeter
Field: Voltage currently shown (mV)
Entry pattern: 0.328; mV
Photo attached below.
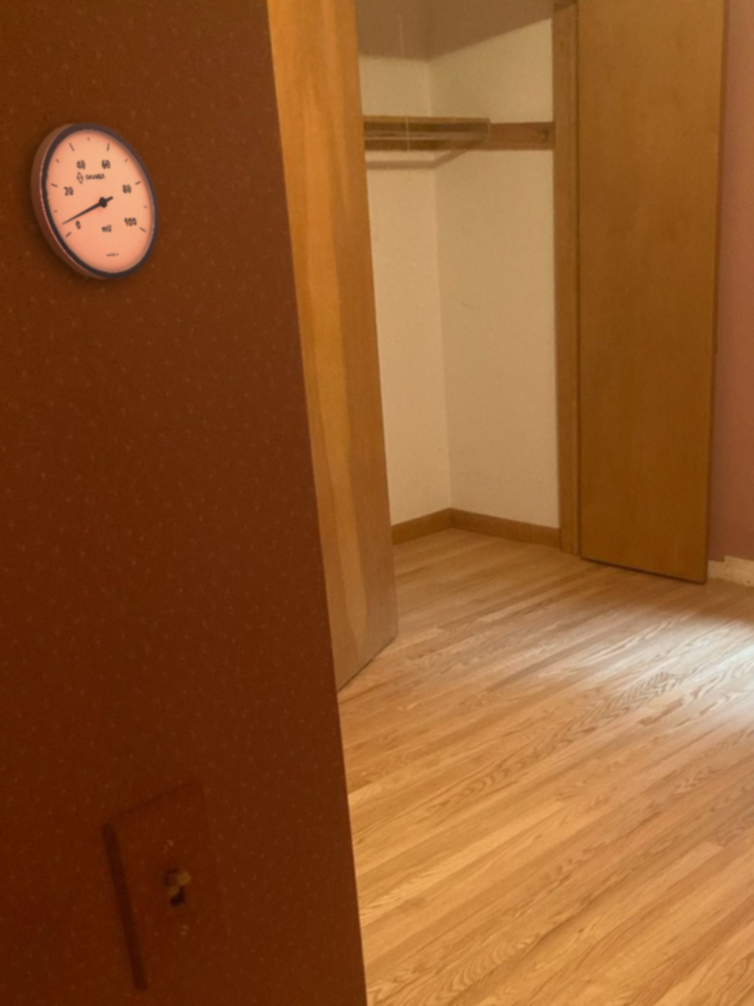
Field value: 5; mV
